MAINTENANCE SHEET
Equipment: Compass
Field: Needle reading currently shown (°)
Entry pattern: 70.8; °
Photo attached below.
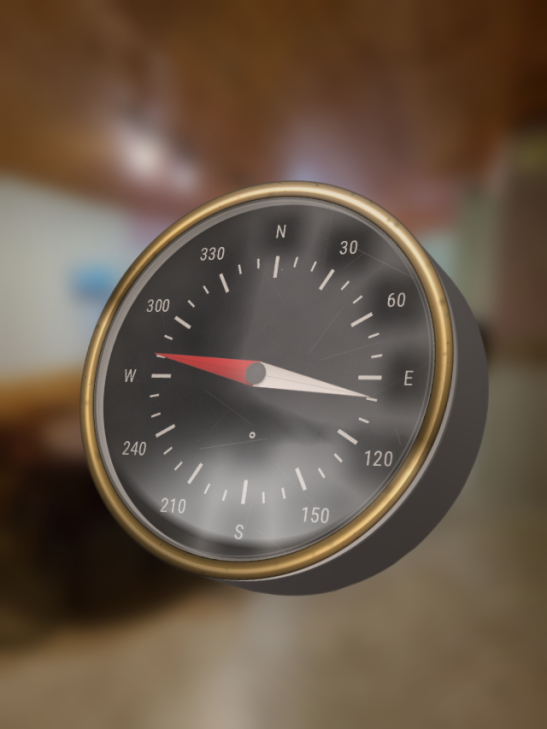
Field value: 280; °
